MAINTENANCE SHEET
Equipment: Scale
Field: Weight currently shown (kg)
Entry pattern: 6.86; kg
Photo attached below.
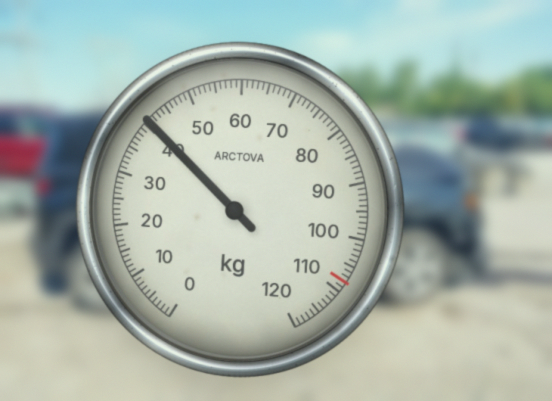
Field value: 41; kg
